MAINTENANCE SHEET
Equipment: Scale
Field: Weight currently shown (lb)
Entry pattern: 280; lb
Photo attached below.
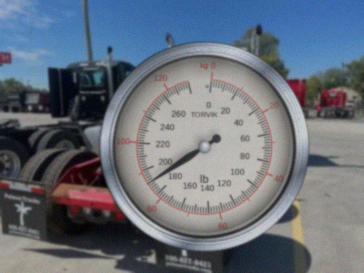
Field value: 190; lb
